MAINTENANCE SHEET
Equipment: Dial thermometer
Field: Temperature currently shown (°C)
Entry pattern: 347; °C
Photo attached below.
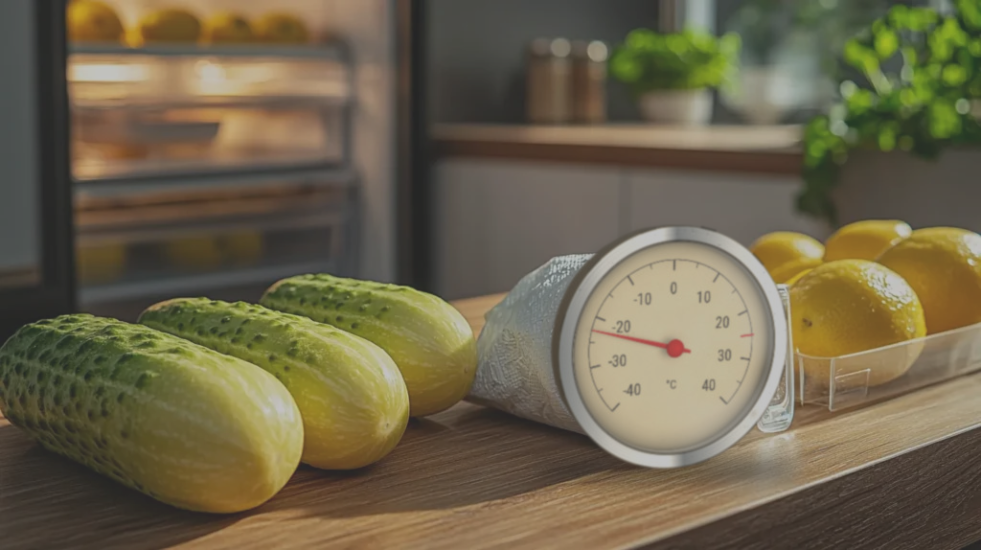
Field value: -22.5; °C
